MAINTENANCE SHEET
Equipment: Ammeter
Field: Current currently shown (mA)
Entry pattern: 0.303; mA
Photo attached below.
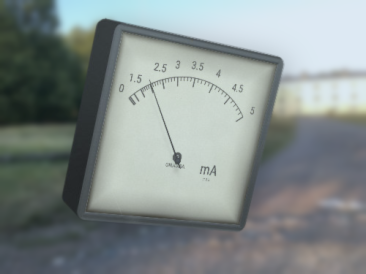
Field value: 2; mA
